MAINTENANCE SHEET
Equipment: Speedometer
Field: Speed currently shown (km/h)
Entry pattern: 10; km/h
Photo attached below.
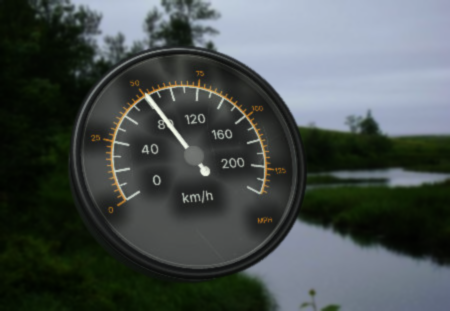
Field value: 80; km/h
